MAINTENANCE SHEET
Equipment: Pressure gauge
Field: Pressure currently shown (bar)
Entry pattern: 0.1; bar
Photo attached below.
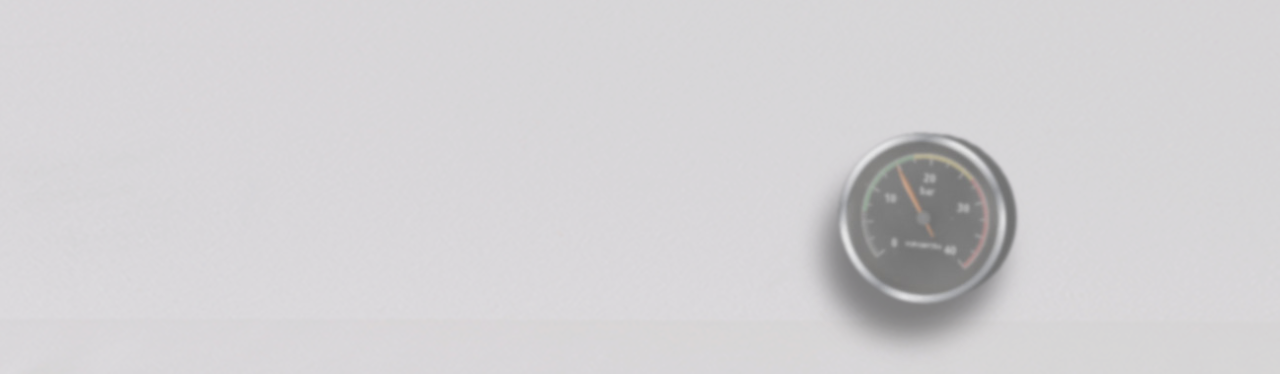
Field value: 15; bar
